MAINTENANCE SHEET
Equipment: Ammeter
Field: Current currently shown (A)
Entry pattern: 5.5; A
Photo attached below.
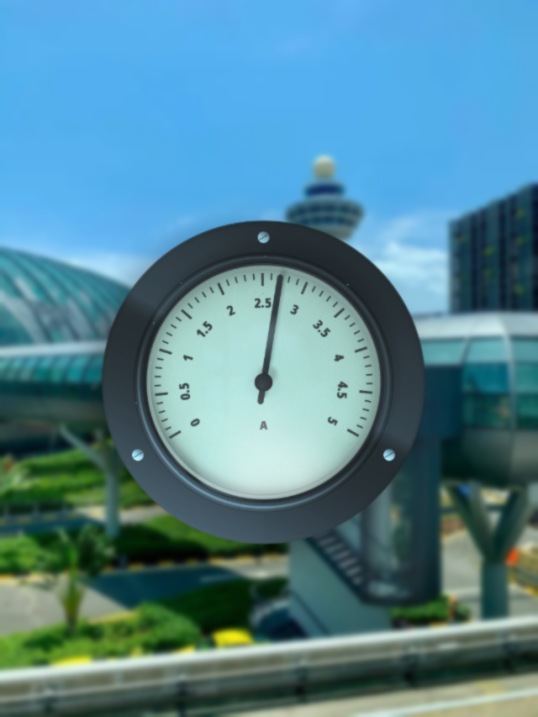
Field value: 2.7; A
